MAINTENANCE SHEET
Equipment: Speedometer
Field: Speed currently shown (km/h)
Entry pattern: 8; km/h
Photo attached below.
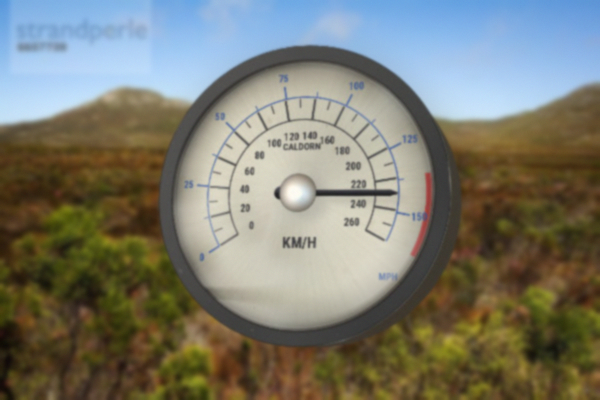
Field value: 230; km/h
